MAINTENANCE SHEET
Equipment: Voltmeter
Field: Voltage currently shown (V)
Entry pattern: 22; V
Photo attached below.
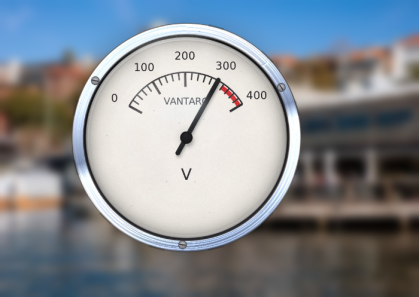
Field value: 300; V
